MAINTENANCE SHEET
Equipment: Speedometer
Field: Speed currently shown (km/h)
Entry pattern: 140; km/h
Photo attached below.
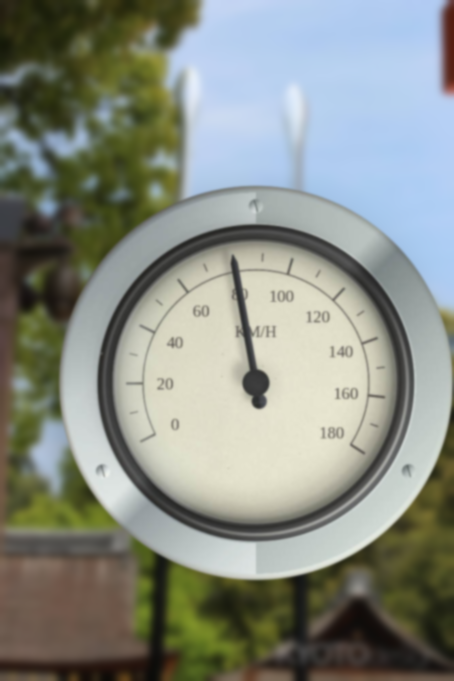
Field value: 80; km/h
